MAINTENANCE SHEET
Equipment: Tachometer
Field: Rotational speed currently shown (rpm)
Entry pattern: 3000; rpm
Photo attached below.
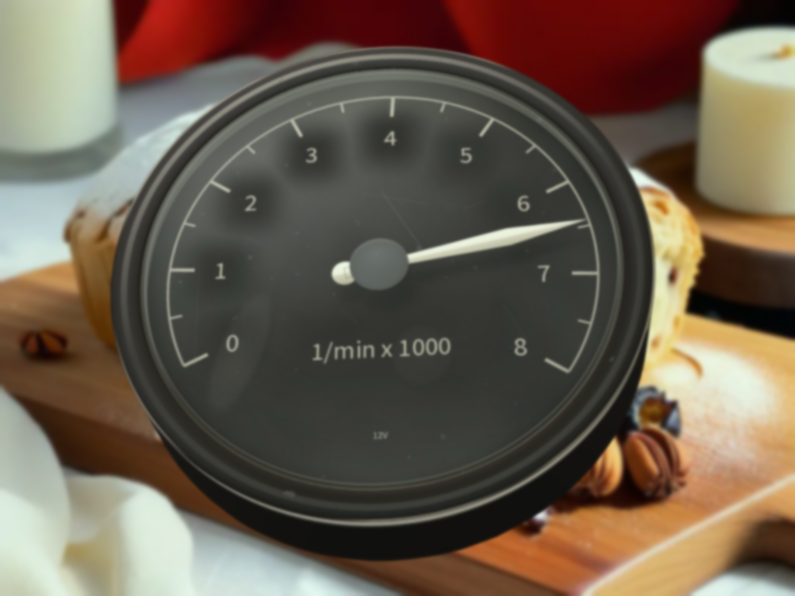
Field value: 6500; rpm
